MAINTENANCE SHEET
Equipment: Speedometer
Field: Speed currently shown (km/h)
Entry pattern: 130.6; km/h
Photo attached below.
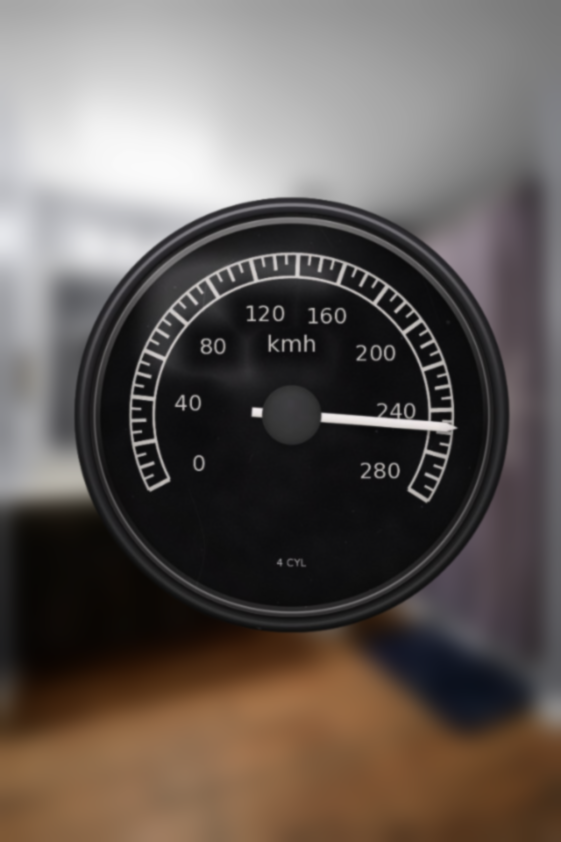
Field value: 247.5; km/h
